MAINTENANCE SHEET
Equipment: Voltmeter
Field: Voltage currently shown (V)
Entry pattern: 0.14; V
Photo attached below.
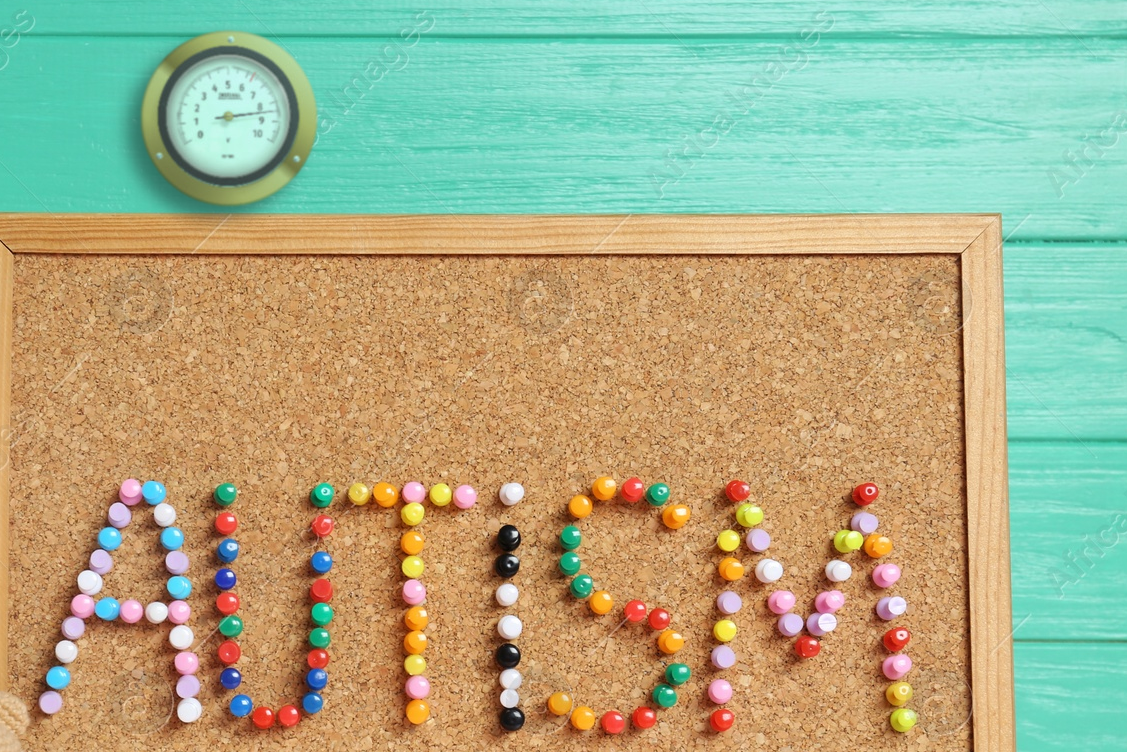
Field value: 8.5; V
